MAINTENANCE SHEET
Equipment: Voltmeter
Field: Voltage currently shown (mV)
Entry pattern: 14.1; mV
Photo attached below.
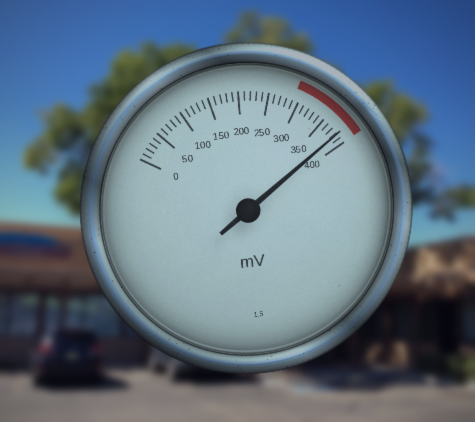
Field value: 380; mV
